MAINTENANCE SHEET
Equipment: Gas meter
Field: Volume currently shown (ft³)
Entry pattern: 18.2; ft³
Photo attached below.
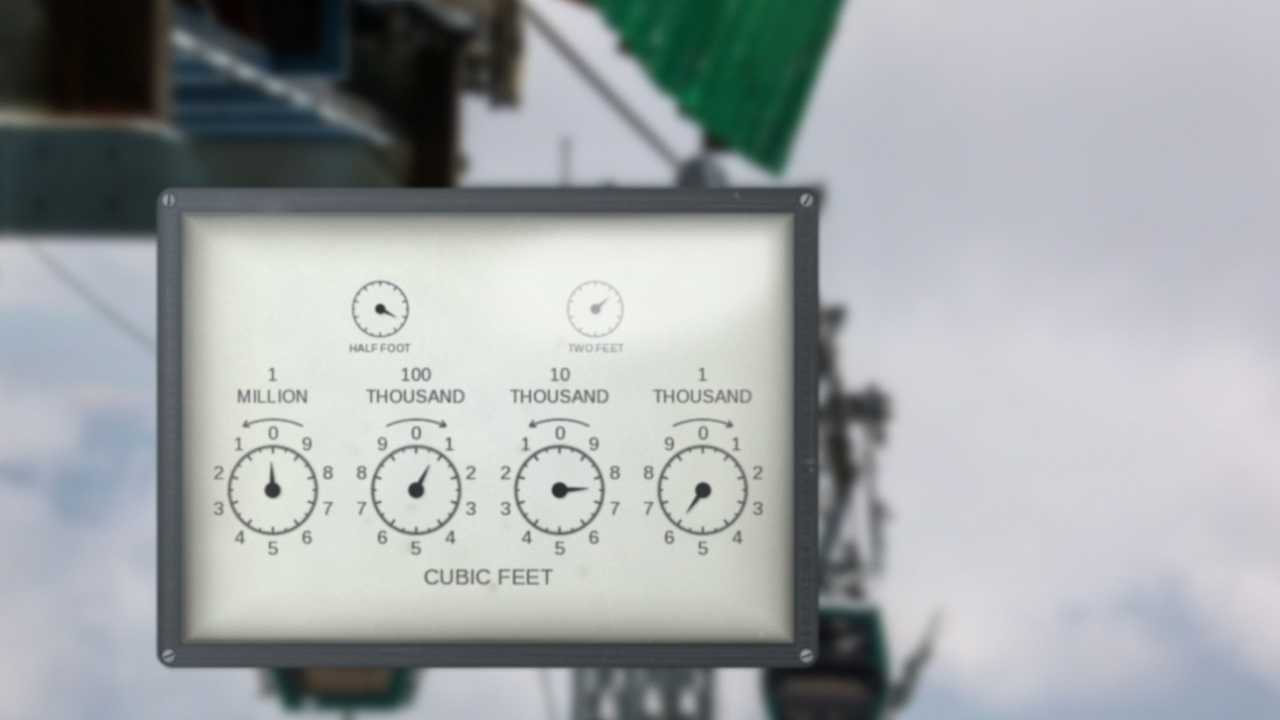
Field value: 7600; ft³
